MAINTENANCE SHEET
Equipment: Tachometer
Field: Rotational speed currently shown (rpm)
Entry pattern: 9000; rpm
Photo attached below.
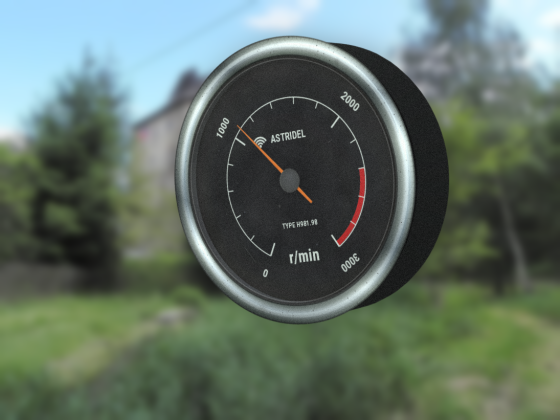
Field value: 1100; rpm
